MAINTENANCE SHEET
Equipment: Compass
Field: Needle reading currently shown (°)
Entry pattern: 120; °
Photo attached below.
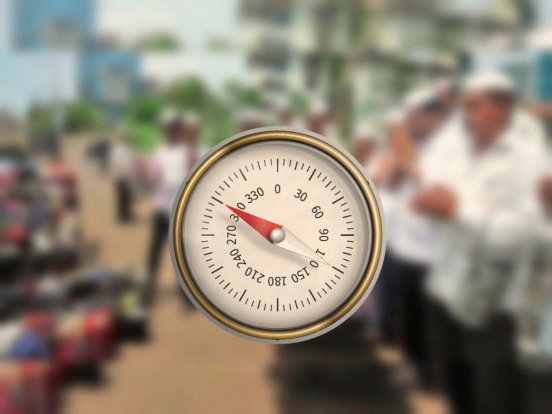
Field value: 300; °
